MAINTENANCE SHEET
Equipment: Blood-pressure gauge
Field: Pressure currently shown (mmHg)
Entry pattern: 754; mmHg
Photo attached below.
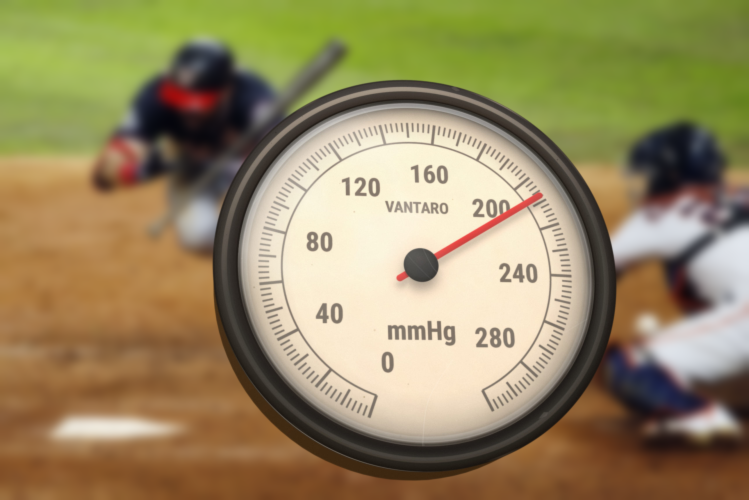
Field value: 208; mmHg
